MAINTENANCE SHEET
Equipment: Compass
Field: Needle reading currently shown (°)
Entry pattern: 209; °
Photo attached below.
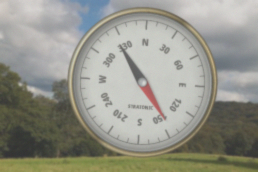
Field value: 145; °
